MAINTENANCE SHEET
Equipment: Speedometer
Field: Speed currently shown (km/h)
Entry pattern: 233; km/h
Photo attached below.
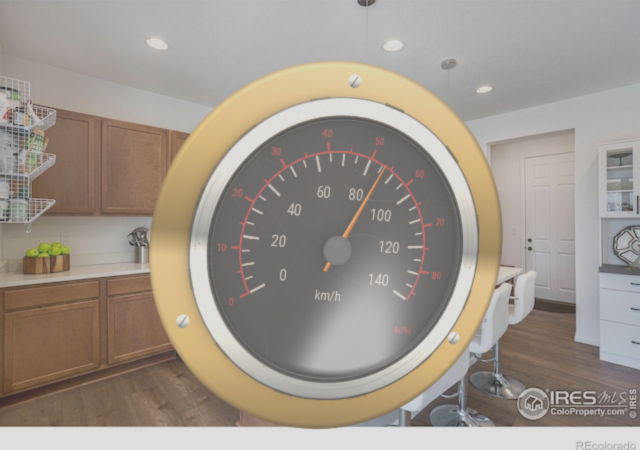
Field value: 85; km/h
